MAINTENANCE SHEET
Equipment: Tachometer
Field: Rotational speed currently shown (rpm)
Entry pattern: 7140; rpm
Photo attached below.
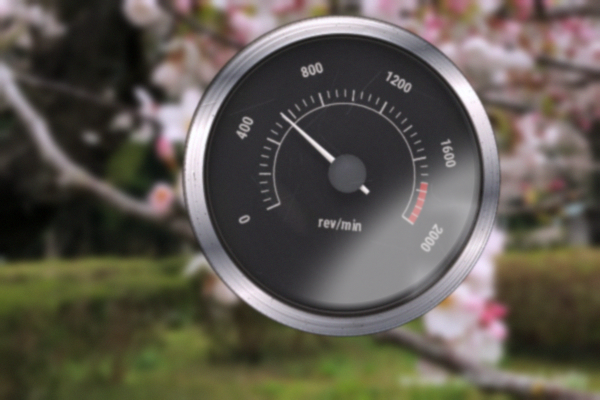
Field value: 550; rpm
